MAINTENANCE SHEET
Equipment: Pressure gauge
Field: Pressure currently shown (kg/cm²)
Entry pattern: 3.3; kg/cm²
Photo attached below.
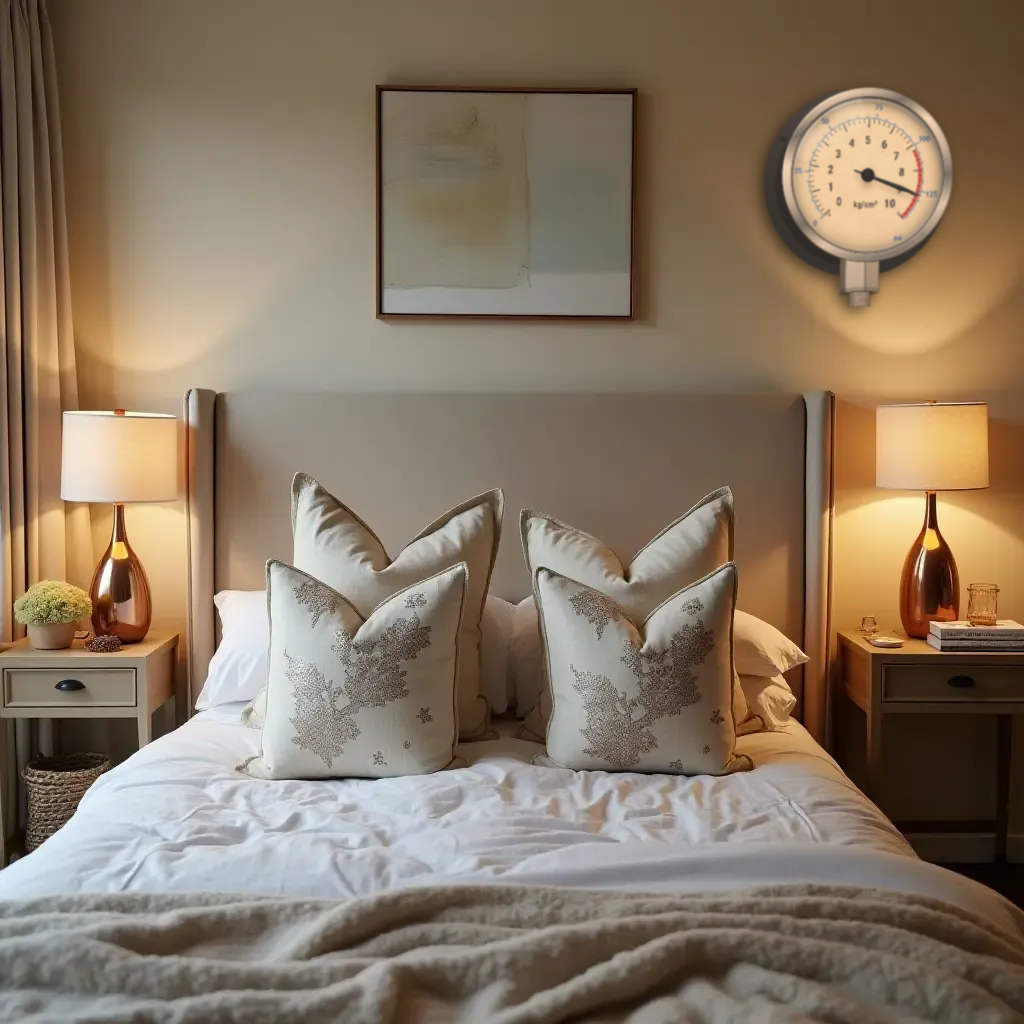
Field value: 9; kg/cm²
